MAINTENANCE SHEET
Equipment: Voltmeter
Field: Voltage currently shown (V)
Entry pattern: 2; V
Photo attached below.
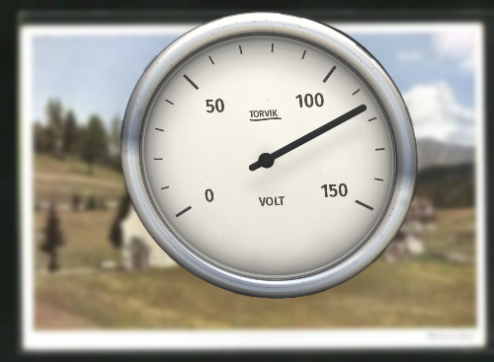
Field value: 115; V
